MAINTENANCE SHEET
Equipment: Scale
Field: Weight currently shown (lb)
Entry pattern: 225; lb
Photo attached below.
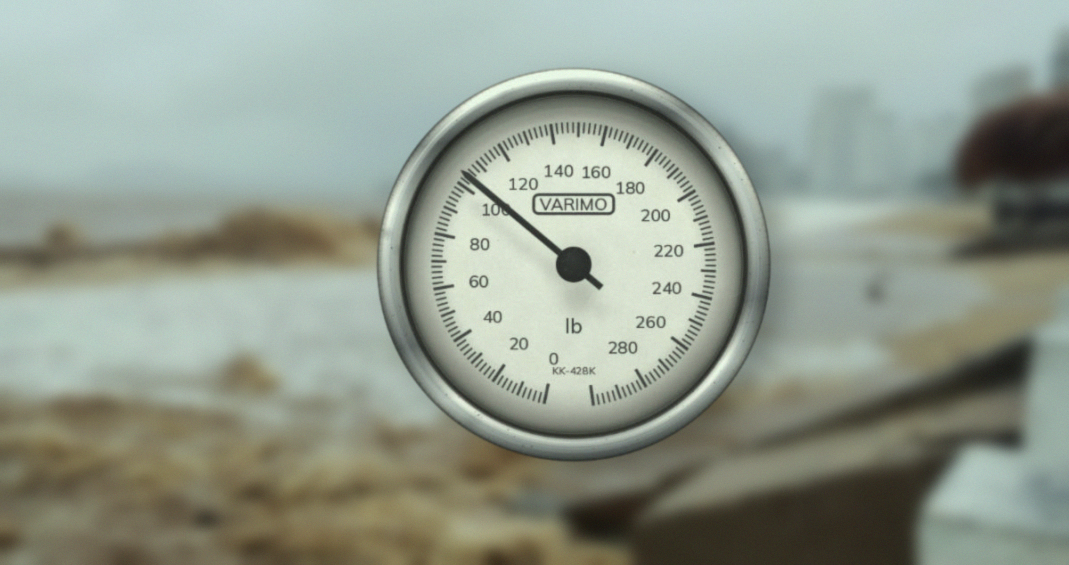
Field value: 104; lb
